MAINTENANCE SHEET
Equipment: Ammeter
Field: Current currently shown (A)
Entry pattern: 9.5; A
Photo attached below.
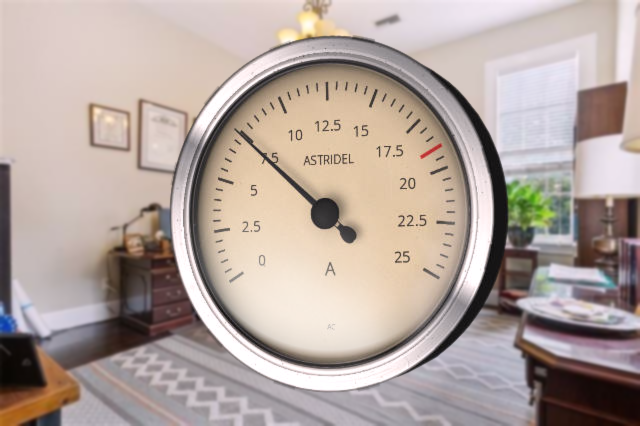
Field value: 7.5; A
